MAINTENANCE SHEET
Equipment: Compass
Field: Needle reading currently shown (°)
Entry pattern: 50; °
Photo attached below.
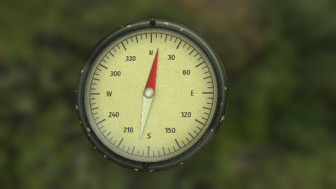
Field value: 10; °
